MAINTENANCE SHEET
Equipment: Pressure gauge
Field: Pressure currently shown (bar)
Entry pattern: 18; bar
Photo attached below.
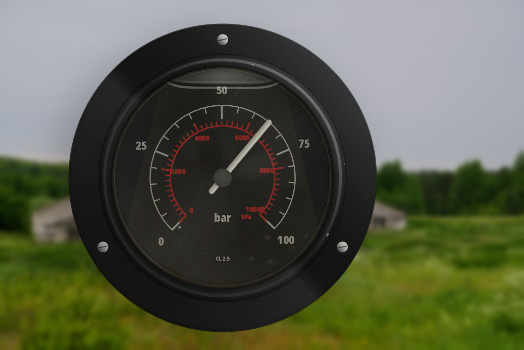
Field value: 65; bar
